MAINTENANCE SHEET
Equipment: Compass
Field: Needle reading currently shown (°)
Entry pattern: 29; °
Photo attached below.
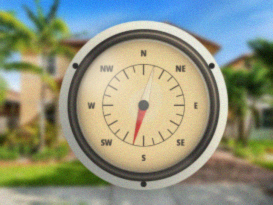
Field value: 195; °
